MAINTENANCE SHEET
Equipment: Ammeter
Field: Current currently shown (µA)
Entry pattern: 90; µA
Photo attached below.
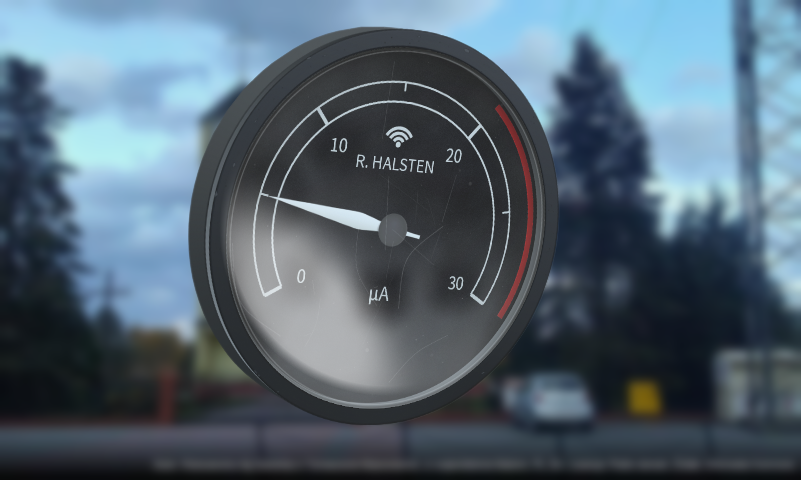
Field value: 5; µA
